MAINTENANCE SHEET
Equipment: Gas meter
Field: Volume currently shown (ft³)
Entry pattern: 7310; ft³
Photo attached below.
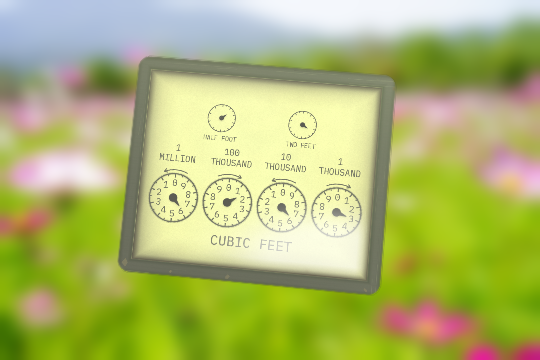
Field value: 616300; ft³
